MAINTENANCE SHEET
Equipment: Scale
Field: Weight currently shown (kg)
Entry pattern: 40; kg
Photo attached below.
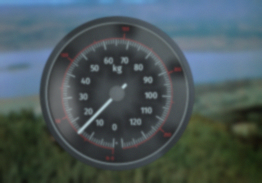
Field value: 15; kg
